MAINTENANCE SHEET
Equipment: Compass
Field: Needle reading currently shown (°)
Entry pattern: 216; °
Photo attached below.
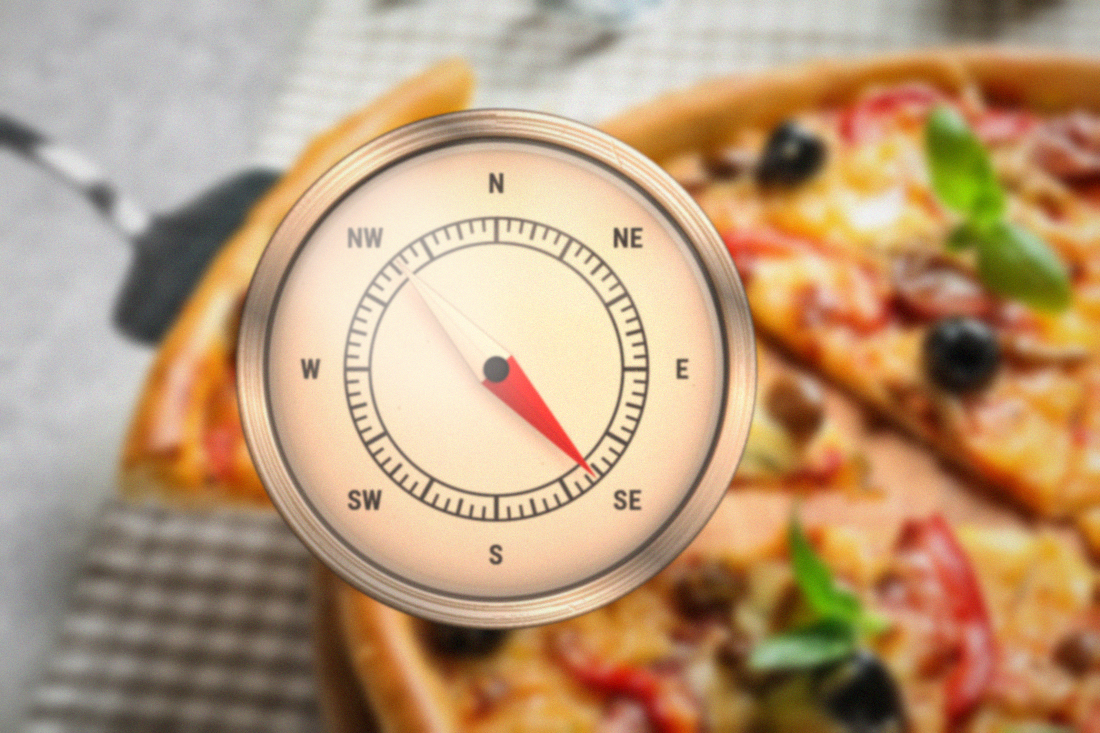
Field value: 137.5; °
